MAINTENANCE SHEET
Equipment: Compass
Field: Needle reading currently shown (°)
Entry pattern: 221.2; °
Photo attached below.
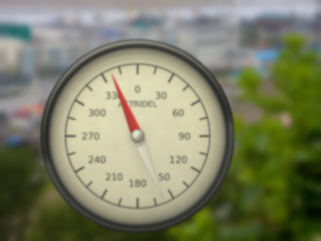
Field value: 337.5; °
